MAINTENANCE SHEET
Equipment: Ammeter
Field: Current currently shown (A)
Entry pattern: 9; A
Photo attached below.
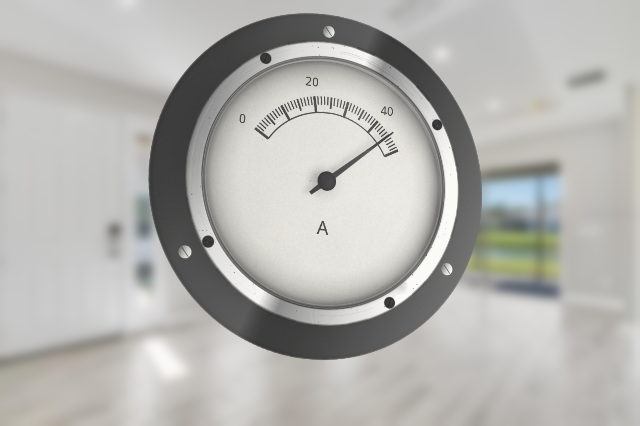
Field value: 45; A
